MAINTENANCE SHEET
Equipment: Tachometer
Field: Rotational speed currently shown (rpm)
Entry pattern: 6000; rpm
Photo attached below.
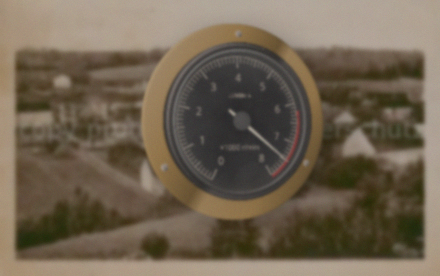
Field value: 7500; rpm
